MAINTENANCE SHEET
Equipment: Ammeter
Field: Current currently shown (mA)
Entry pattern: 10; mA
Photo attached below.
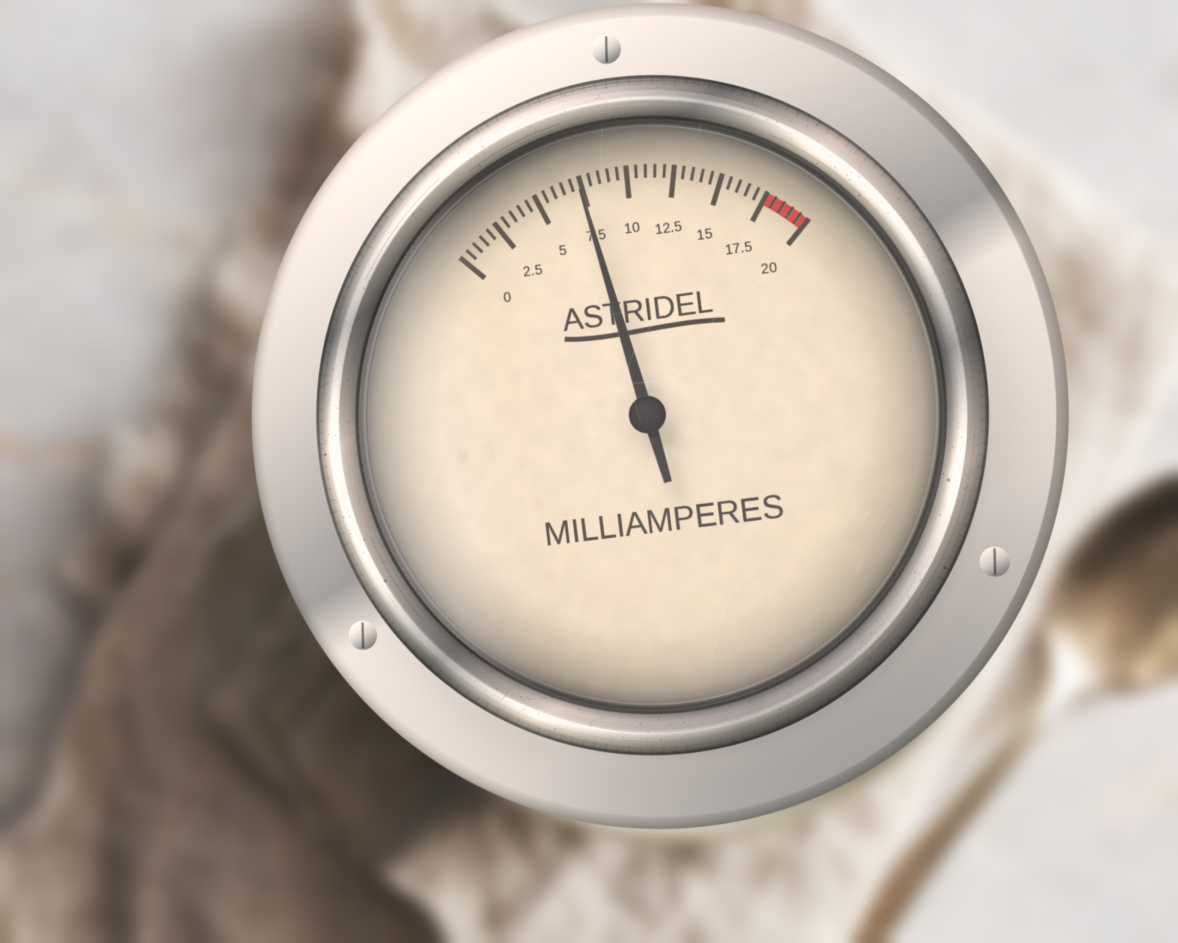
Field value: 7.5; mA
